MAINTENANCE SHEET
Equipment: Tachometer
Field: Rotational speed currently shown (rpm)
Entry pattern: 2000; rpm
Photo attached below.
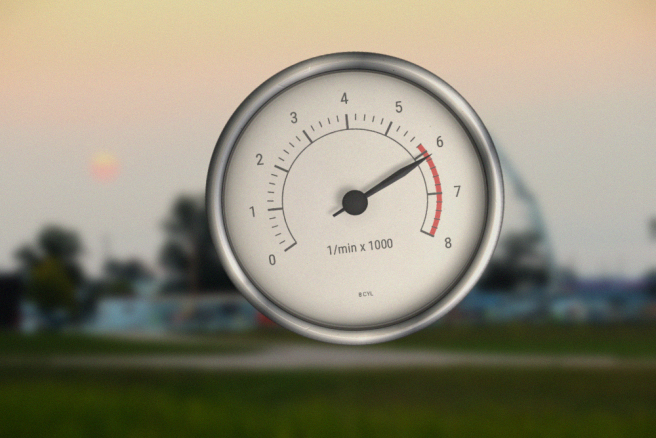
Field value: 6100; rpm
